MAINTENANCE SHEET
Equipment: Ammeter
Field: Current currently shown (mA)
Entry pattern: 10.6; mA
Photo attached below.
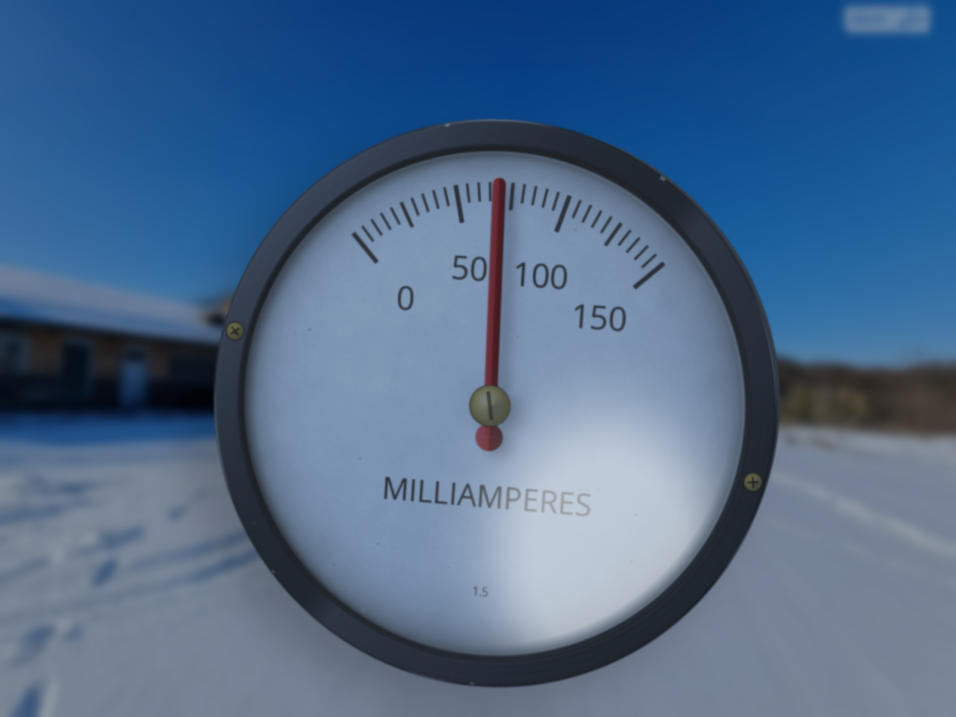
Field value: 70; mA
